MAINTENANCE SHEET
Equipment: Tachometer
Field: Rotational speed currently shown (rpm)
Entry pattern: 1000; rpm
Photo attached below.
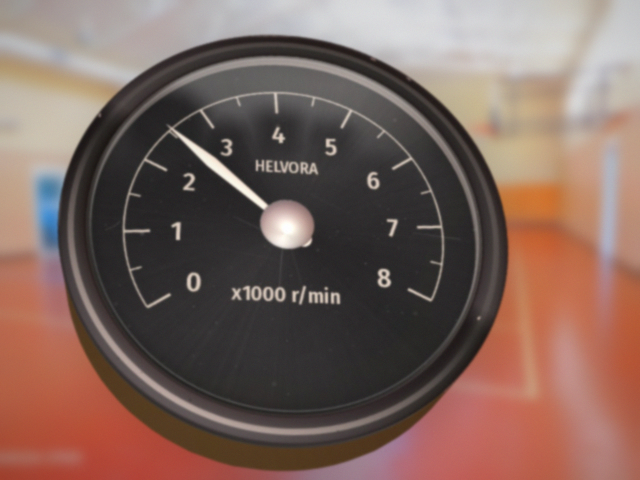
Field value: 2500; rpm
